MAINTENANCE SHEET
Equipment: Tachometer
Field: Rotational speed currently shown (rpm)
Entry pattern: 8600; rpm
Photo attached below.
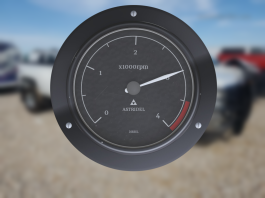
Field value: 3000; rpm
